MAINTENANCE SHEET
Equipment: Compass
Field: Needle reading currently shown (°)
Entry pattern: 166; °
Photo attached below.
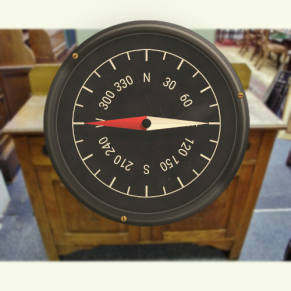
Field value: 270; °
